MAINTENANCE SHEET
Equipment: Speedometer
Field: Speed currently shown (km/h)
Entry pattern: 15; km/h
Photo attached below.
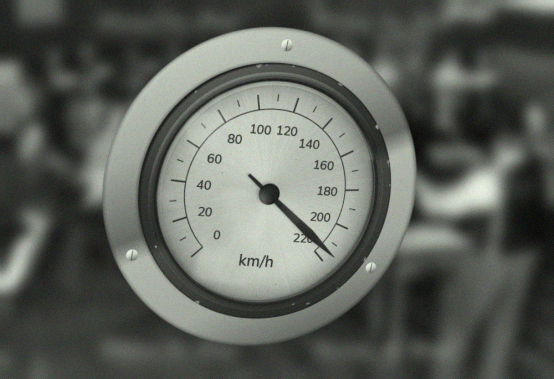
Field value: 215; km/h
